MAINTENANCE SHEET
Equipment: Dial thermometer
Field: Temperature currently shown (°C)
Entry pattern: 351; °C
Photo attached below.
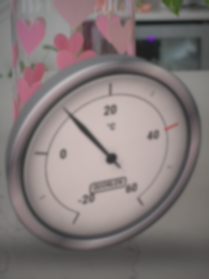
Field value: 10; °C
